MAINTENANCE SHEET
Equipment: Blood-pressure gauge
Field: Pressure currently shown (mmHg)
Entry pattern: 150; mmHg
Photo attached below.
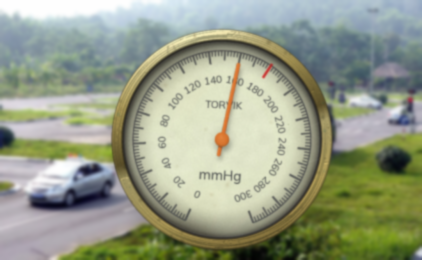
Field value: 160; mmHg
